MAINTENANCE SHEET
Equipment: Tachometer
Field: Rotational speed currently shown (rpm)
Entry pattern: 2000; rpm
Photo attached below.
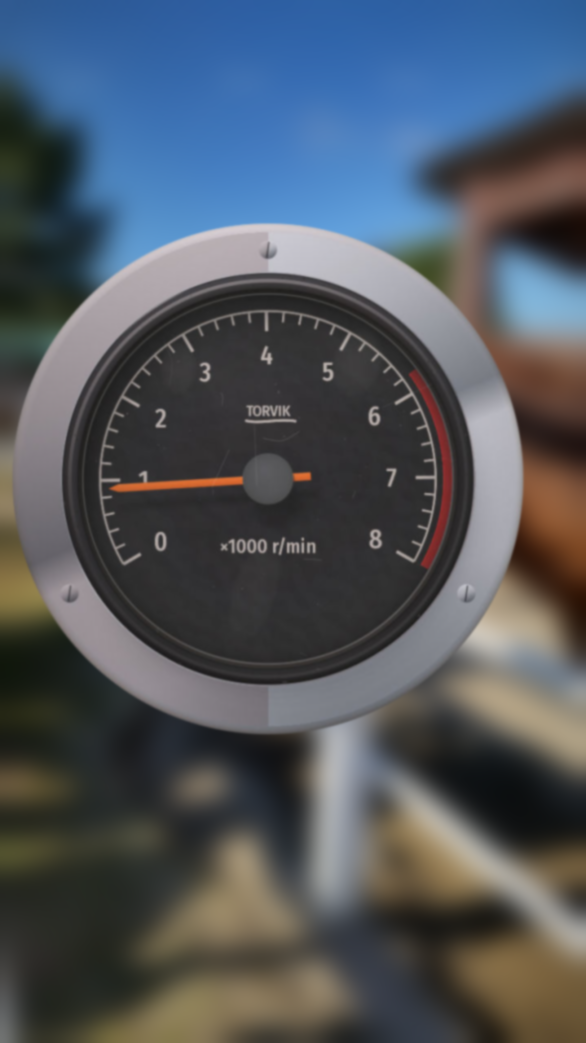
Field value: 900; rpm
